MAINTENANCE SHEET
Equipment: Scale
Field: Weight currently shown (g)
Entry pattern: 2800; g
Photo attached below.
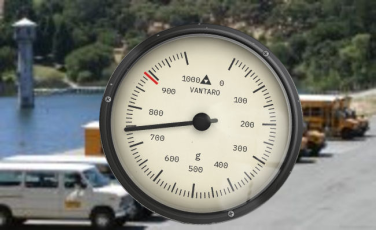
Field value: 740; g
